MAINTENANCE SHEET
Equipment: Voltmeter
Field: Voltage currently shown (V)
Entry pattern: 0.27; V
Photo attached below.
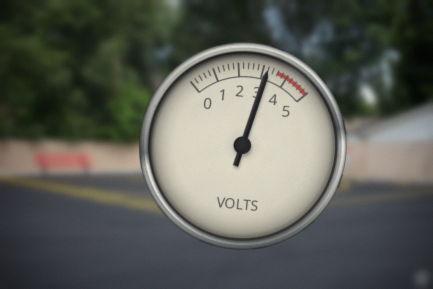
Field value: 3.2; V
